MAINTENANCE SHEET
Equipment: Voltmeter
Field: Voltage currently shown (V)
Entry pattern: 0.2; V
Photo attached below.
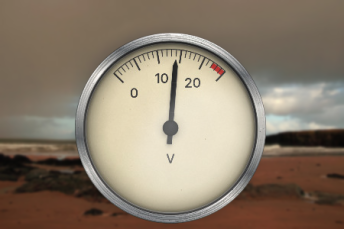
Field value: 14; V
